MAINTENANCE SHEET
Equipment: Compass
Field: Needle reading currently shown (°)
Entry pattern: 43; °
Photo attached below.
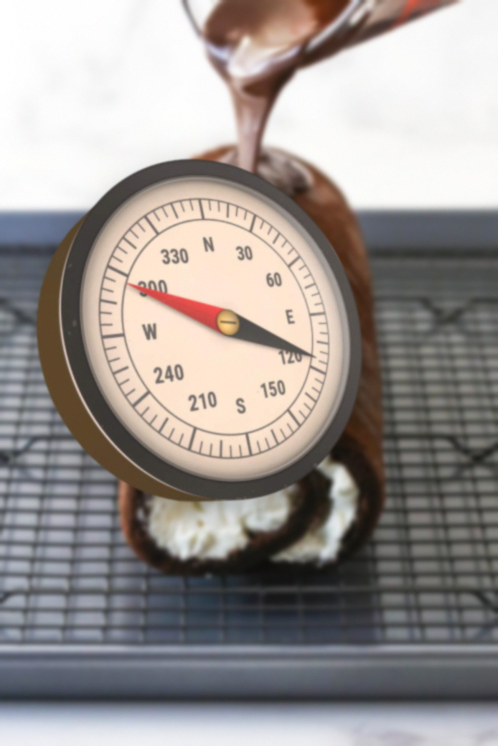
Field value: 295; °
